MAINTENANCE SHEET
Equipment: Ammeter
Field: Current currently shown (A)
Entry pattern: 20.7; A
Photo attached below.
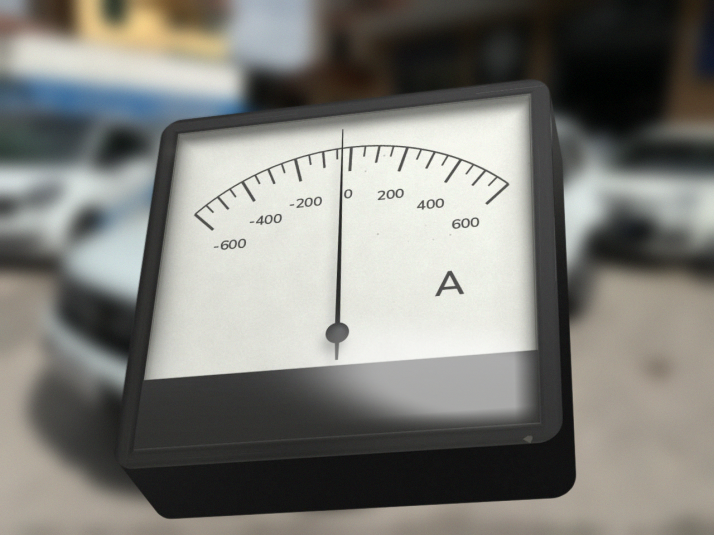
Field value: -25; A
